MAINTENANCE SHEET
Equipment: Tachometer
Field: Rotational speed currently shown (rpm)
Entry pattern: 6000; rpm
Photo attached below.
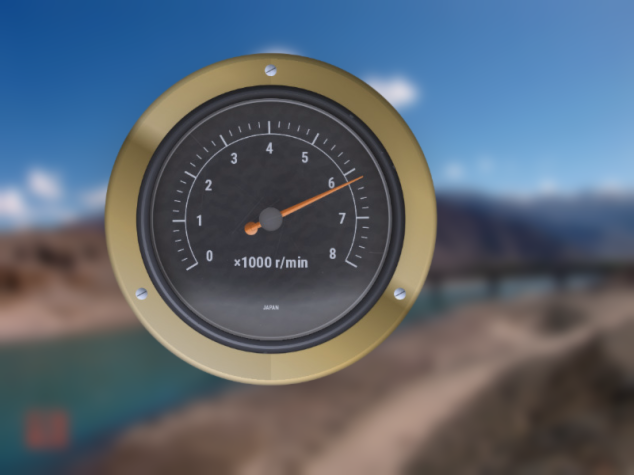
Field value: 6200; rpm
